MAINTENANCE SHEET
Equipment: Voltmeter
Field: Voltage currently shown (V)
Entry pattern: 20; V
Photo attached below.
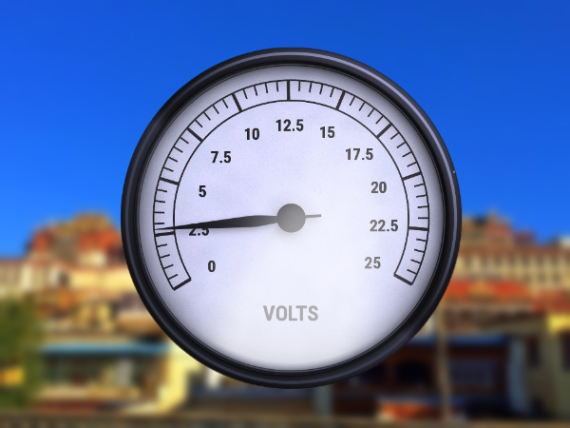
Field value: 2.75; V
